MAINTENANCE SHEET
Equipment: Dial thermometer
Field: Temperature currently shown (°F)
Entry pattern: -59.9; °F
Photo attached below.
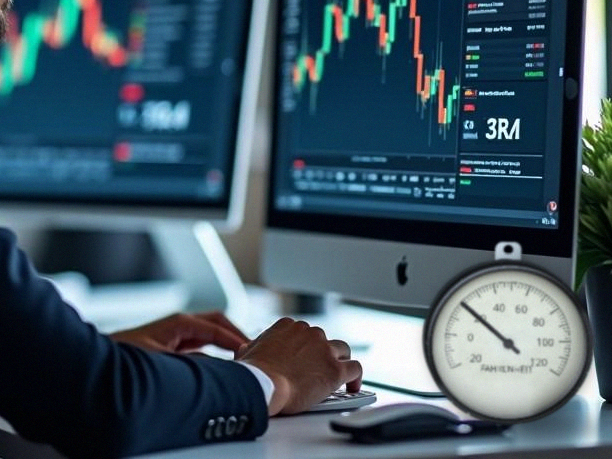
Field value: 20; °F
